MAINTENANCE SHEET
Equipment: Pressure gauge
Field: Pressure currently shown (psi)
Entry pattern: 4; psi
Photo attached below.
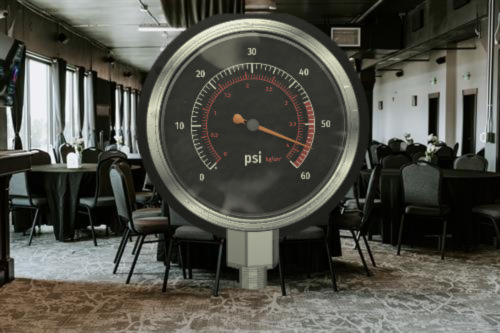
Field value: 55; psi
